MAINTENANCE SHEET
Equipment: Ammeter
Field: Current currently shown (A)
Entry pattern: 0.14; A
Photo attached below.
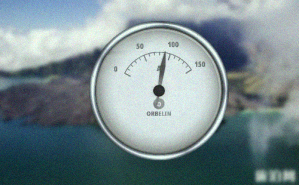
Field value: 90; A
